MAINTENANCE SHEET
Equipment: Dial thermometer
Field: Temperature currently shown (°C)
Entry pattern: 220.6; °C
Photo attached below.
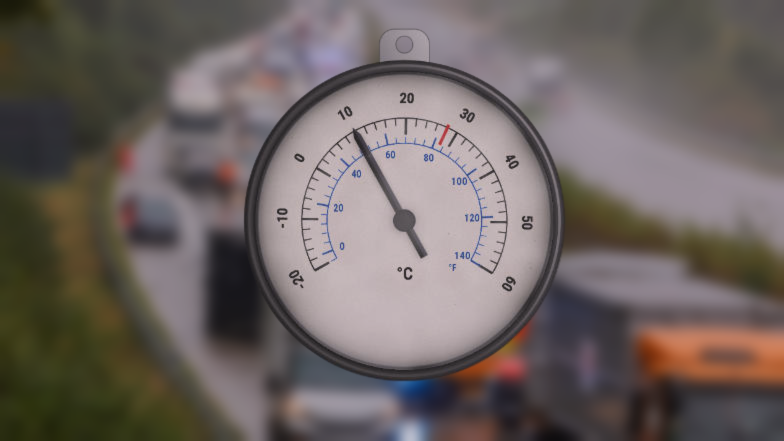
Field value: 10; °C
